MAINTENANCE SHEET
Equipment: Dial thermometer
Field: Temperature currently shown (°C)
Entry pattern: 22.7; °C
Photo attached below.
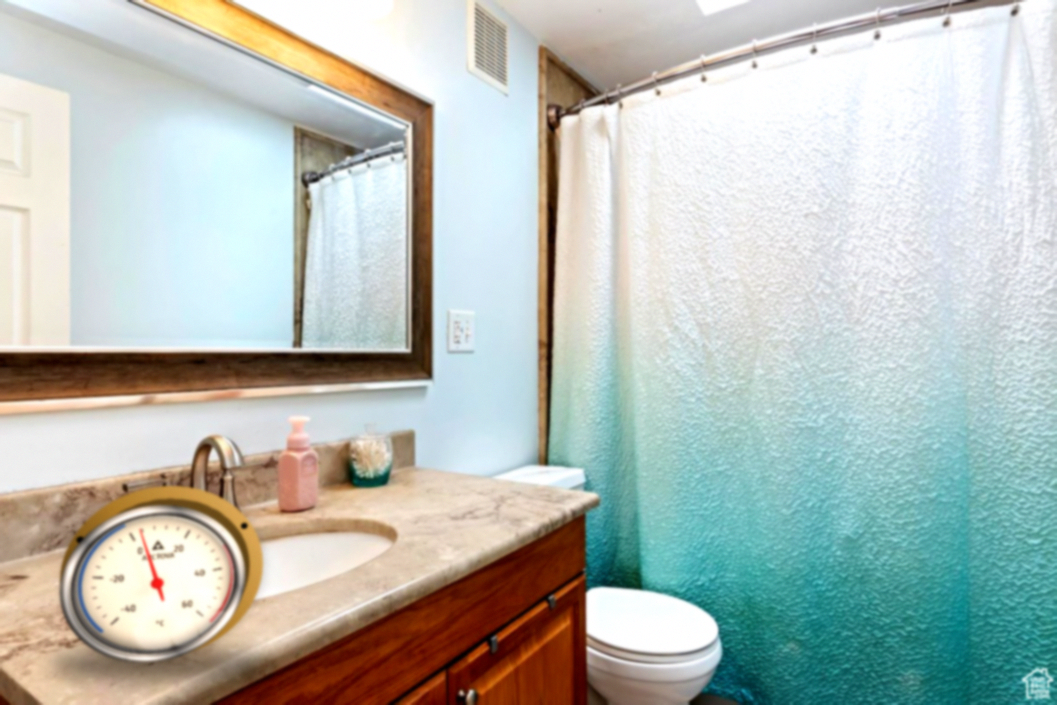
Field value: 4; °C
